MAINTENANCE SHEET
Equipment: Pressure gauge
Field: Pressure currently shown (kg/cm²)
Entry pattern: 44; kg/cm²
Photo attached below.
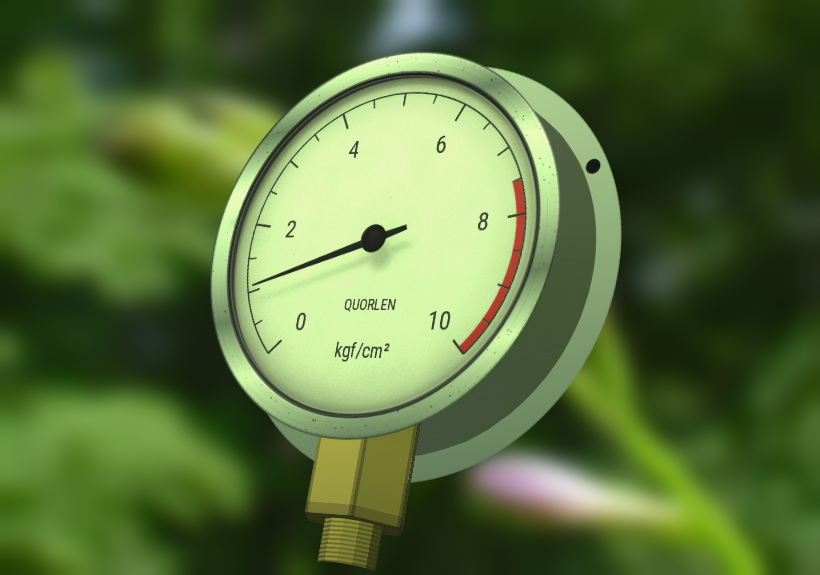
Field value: 1; kg/cm²
